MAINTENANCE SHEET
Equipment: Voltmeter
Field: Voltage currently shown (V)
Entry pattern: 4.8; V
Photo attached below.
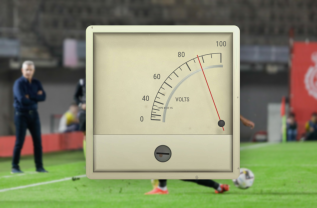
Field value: 87.5; V
